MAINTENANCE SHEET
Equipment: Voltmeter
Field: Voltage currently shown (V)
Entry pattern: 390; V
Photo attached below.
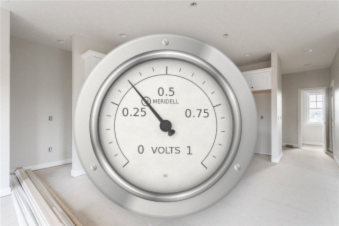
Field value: 0.35; V
